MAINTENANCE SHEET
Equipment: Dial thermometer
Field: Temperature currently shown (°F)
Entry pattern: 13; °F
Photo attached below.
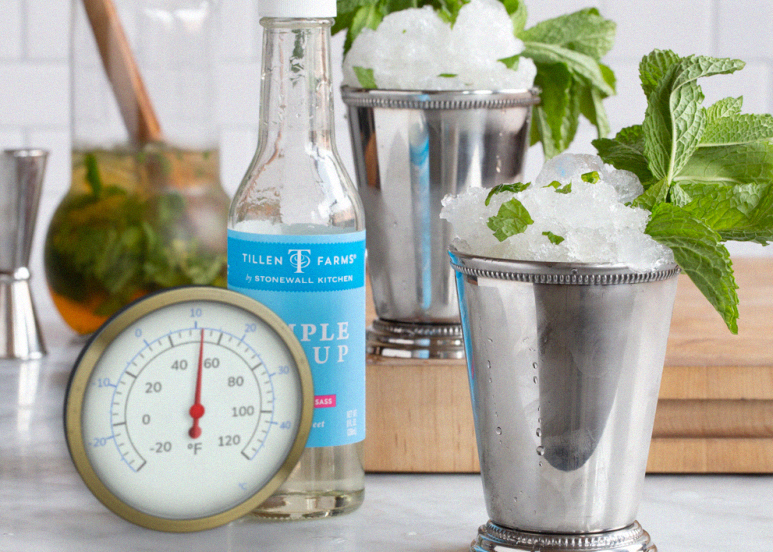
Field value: 52; °F
